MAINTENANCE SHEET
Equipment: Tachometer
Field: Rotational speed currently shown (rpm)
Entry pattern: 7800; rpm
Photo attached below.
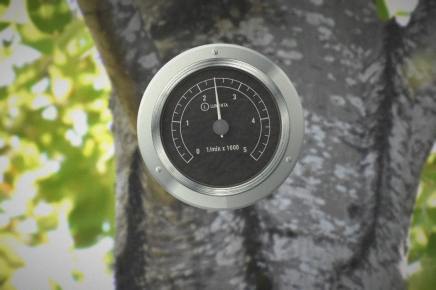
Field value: 2400; rpm
